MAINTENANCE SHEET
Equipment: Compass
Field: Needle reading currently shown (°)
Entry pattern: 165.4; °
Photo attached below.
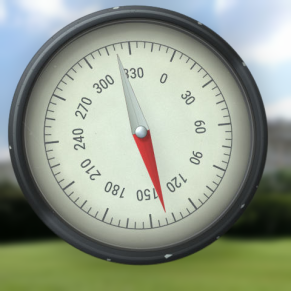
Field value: 140; °
